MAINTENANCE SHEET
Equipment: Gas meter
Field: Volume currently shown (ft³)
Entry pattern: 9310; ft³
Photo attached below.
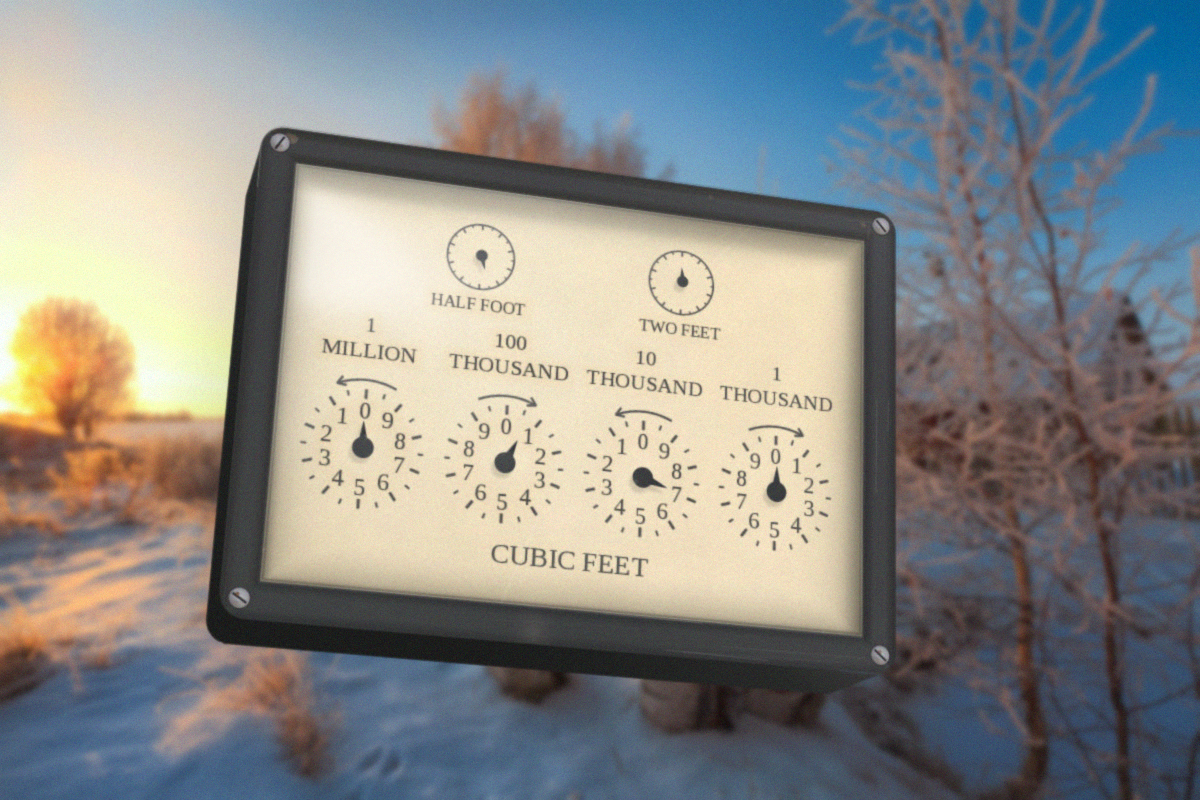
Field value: 7000; ft³
